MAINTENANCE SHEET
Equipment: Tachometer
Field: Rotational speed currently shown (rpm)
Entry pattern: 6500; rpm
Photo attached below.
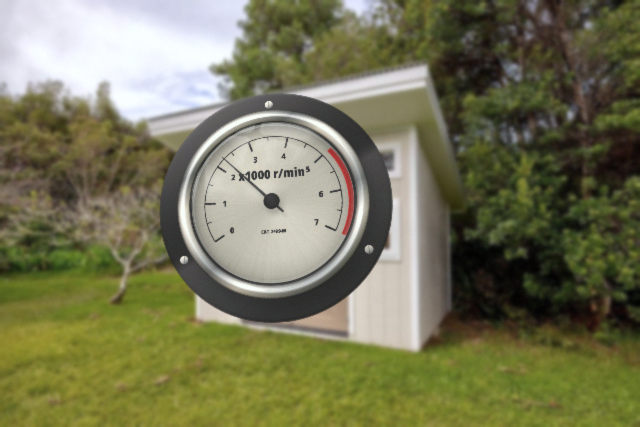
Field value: 2250; rpm
